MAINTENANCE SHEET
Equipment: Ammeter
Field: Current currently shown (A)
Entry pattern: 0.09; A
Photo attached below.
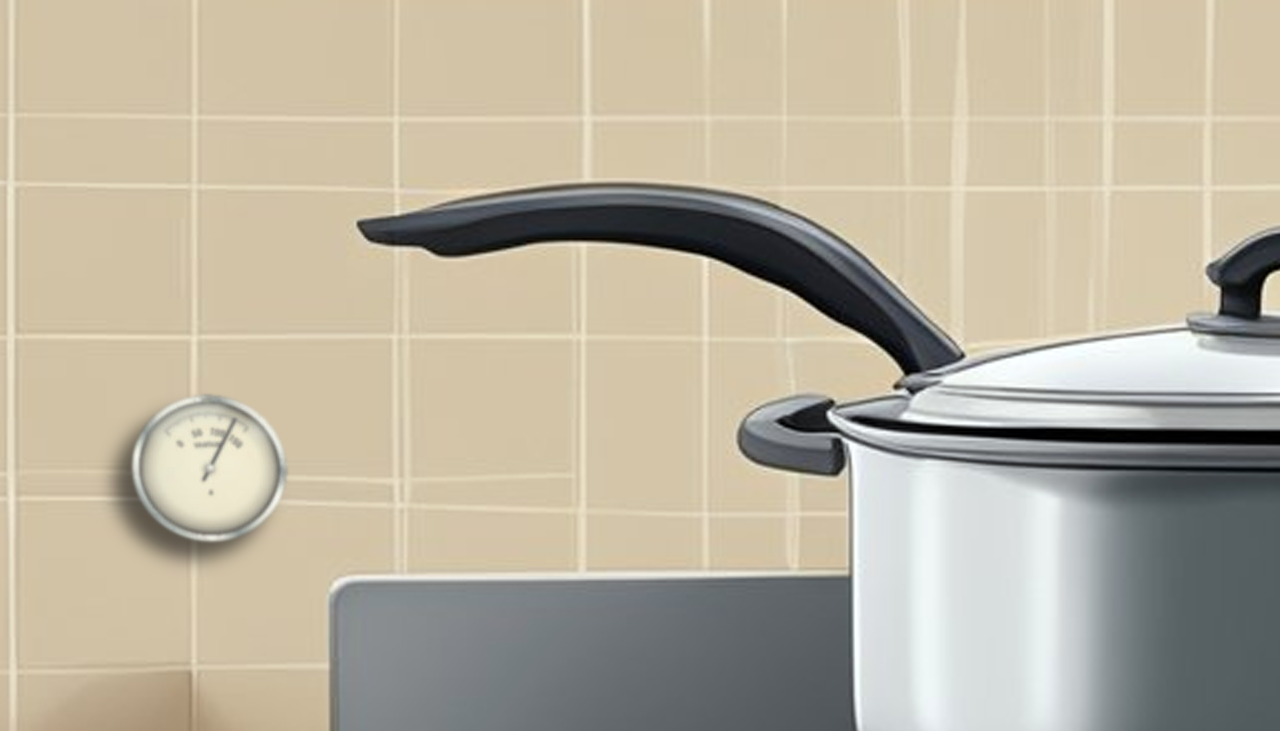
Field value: 125; A
